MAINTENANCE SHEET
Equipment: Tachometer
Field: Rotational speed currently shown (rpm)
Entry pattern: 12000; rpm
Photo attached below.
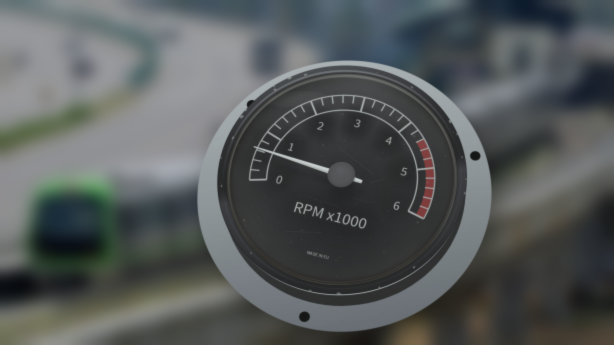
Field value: 600; rpm
